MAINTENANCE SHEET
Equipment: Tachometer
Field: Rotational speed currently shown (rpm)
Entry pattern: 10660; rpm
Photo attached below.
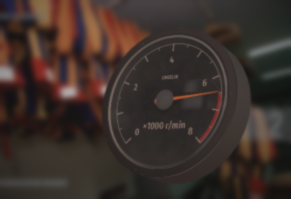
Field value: 6500; rpm
